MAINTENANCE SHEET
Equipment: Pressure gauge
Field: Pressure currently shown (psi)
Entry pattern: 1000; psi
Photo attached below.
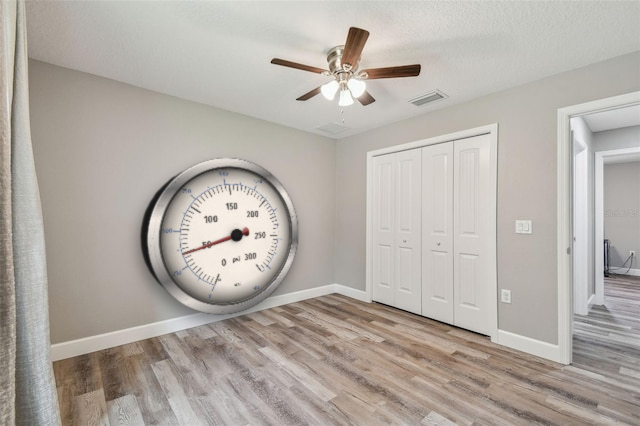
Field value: 50; psi
